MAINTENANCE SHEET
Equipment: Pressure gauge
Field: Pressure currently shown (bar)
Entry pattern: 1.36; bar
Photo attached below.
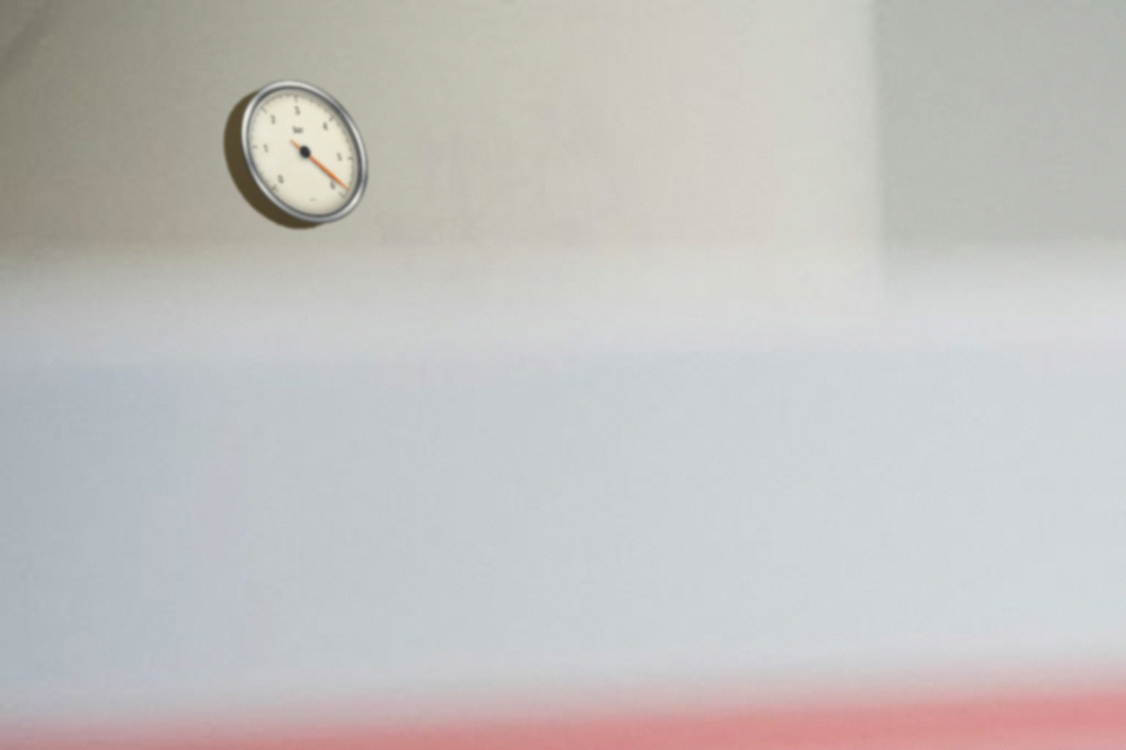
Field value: 5.8; bar
